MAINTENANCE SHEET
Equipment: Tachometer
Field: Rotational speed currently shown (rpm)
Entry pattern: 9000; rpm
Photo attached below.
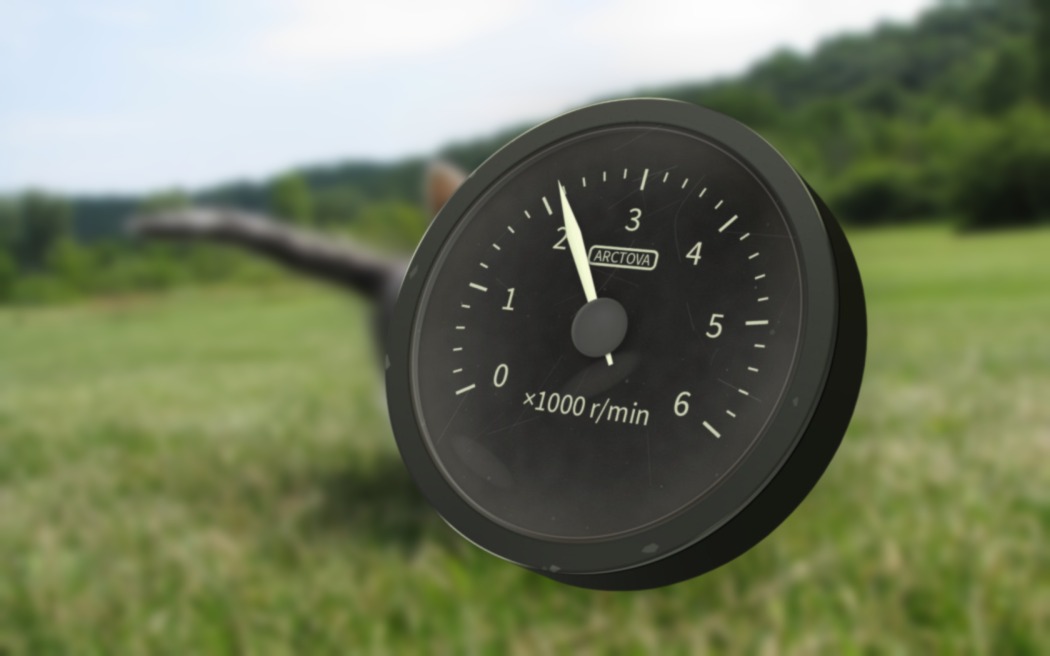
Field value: 2200; rpm
